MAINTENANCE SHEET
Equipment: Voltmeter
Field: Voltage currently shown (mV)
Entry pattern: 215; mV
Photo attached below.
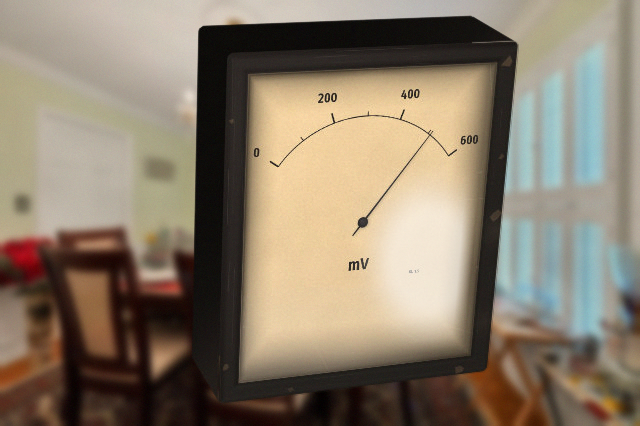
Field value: 500; mV
